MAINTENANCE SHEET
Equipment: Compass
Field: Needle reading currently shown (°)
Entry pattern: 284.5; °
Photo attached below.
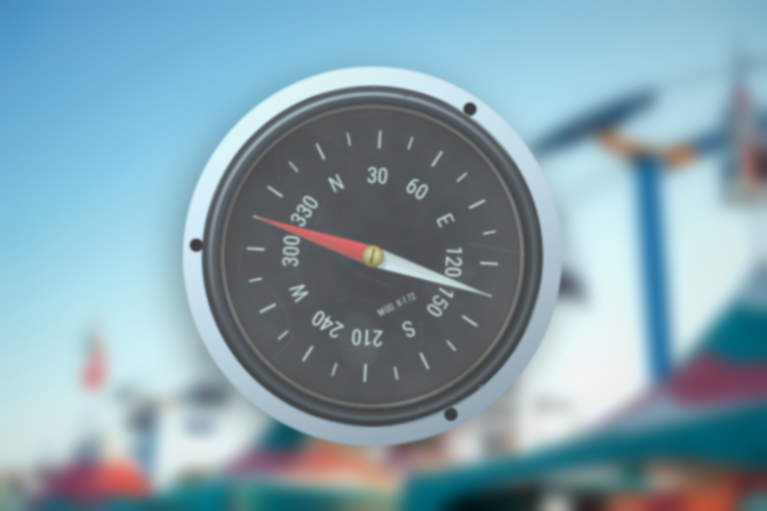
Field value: 315; °
